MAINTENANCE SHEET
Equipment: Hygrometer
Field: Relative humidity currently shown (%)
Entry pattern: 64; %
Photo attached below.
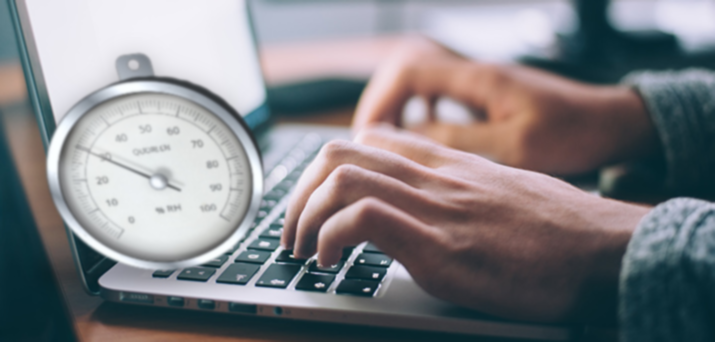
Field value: 30; %
